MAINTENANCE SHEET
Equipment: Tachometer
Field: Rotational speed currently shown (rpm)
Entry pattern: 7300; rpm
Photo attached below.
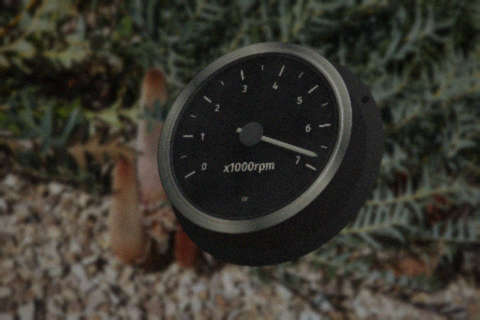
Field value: 6750; rpm
